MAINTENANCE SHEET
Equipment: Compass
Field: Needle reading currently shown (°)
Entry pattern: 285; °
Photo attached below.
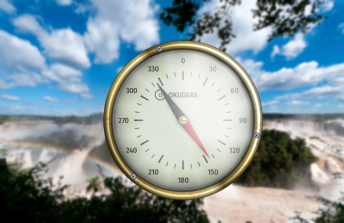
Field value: 145; °
